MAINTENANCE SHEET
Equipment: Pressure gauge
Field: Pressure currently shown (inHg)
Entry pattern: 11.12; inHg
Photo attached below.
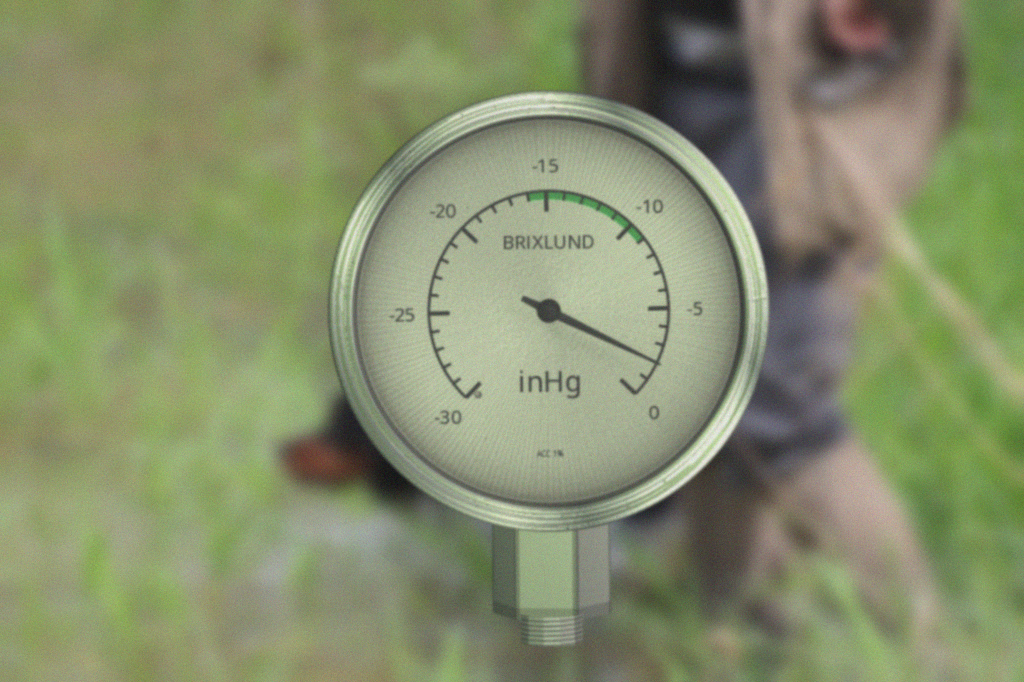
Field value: -2; inHg
